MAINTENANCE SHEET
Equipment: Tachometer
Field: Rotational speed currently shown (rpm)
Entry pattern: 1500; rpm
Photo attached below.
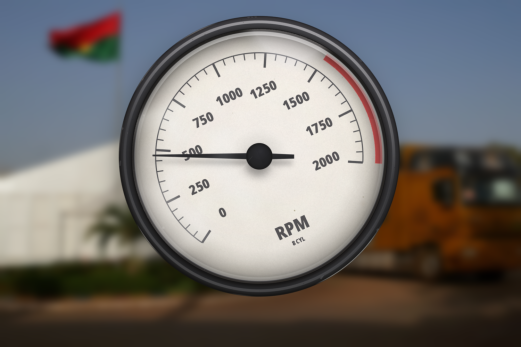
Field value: 475; rpm
